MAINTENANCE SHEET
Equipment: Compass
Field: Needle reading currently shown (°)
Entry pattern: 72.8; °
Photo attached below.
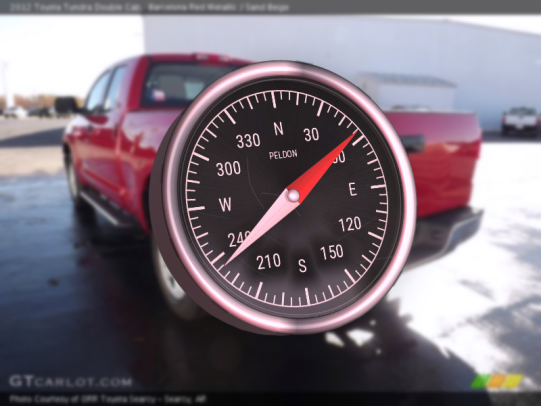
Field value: 55; °
